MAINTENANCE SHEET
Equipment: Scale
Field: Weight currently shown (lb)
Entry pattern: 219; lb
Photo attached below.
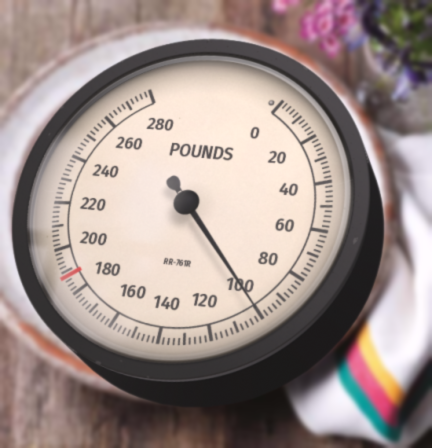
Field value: 100; lb
